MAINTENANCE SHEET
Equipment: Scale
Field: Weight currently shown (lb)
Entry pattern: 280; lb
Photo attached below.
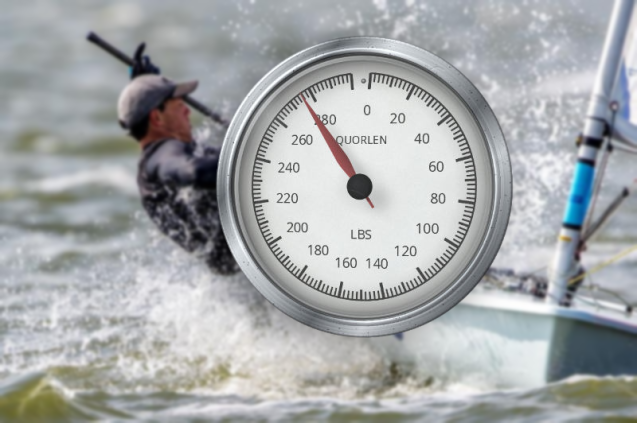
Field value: 276; lb
